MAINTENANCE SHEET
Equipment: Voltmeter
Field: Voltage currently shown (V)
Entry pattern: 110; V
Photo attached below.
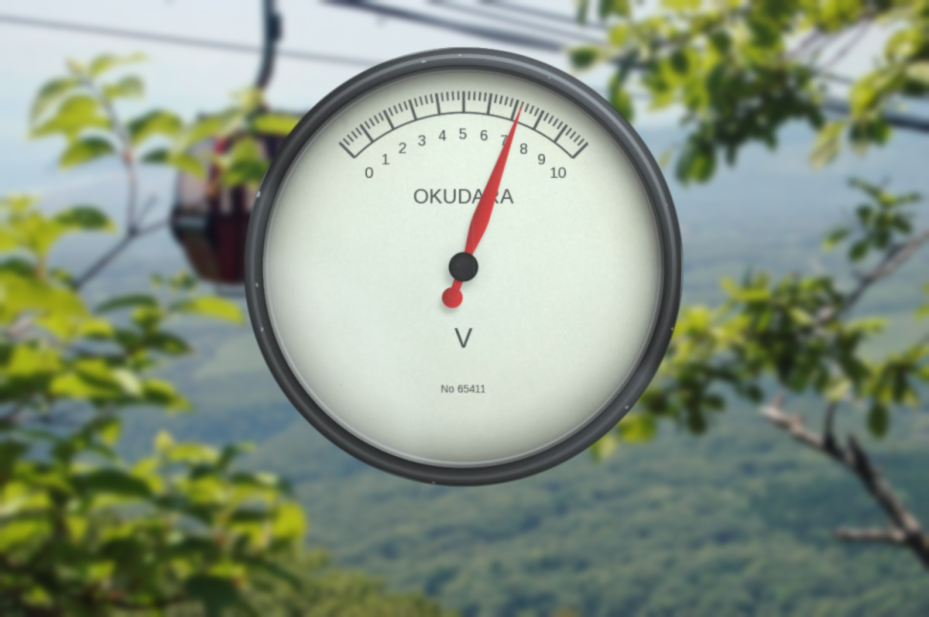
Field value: 7.2; V
